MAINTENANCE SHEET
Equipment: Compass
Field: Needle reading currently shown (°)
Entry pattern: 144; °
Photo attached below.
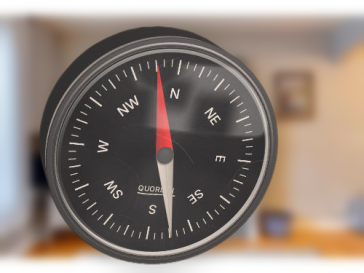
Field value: 345; °
